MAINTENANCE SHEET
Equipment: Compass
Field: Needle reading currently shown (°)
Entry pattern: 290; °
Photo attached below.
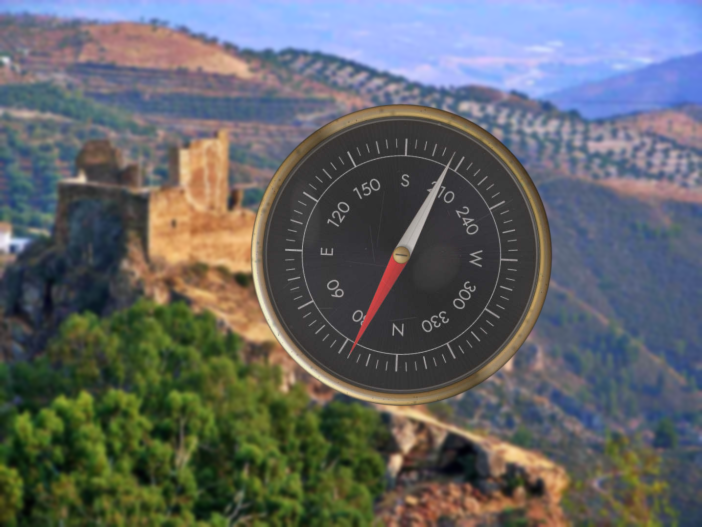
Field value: 25; °
